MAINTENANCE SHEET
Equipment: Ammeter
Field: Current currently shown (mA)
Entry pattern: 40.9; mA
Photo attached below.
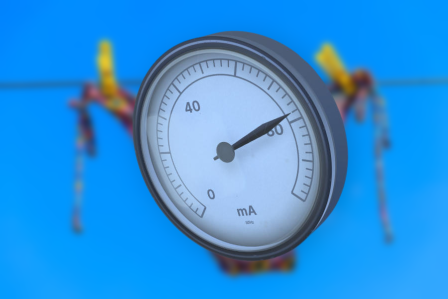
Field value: 78; mA
